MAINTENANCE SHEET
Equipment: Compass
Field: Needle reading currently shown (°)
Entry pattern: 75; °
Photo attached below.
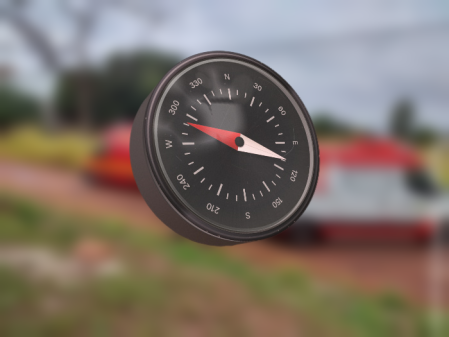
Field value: 290; °
